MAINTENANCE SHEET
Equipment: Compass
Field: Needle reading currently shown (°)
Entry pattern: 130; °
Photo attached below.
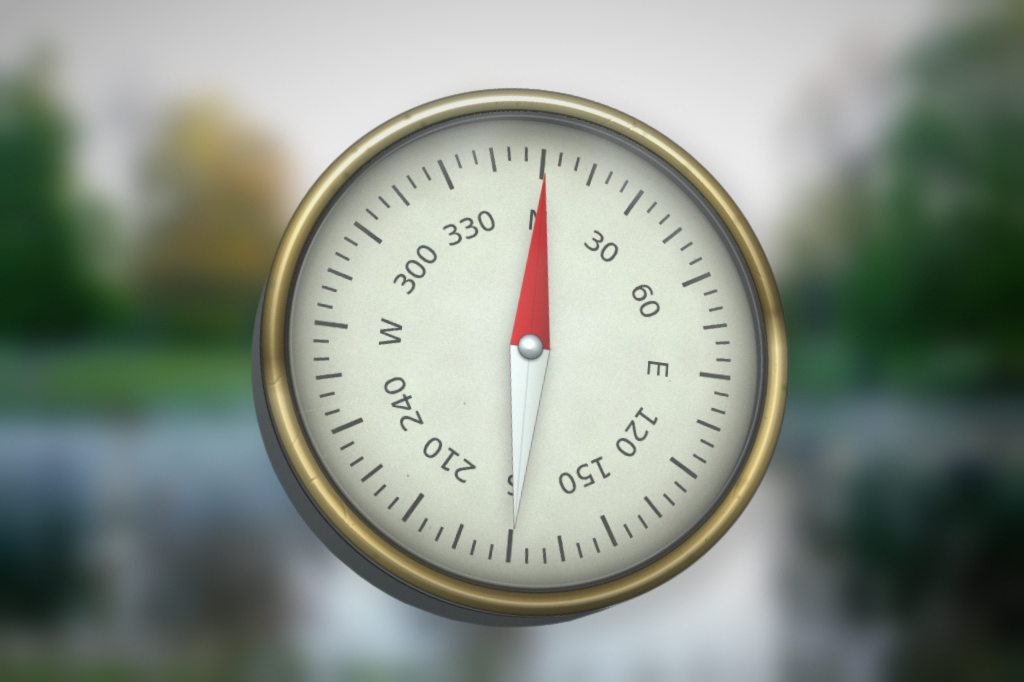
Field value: 0; °
